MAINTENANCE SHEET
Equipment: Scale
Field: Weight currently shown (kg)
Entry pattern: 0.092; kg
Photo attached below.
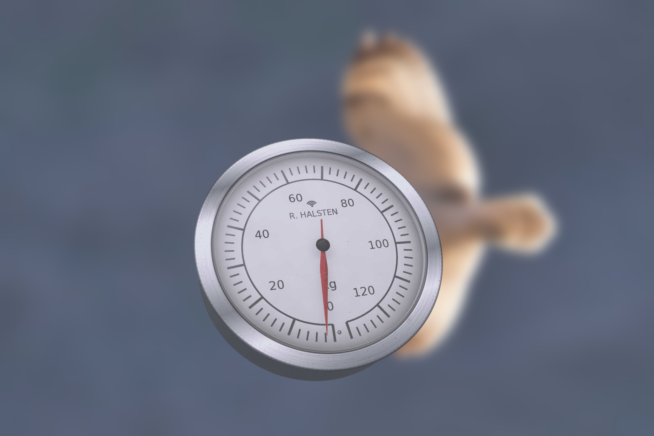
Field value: 2; kg
